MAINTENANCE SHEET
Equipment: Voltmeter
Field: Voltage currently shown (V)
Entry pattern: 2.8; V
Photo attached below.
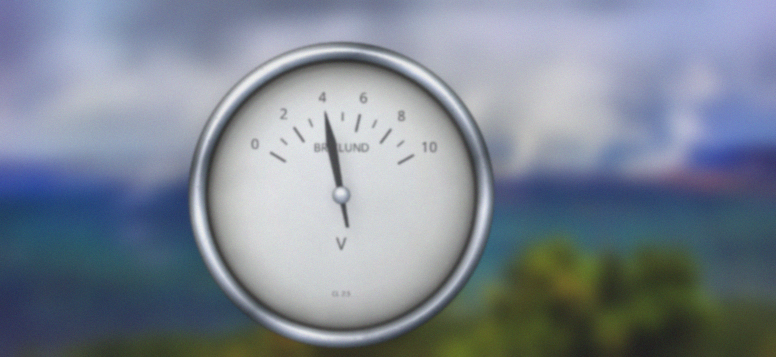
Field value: 4; V
